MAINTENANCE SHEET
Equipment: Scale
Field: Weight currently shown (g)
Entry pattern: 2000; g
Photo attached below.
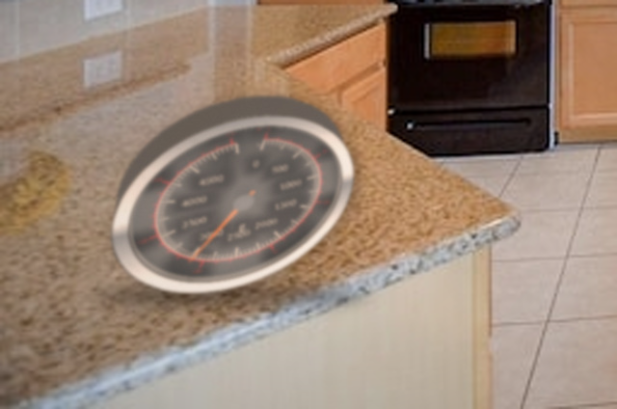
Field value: 3000; g
